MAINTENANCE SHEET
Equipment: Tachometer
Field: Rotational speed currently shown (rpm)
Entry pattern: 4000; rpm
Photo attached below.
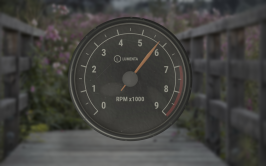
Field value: 5750; rpm
